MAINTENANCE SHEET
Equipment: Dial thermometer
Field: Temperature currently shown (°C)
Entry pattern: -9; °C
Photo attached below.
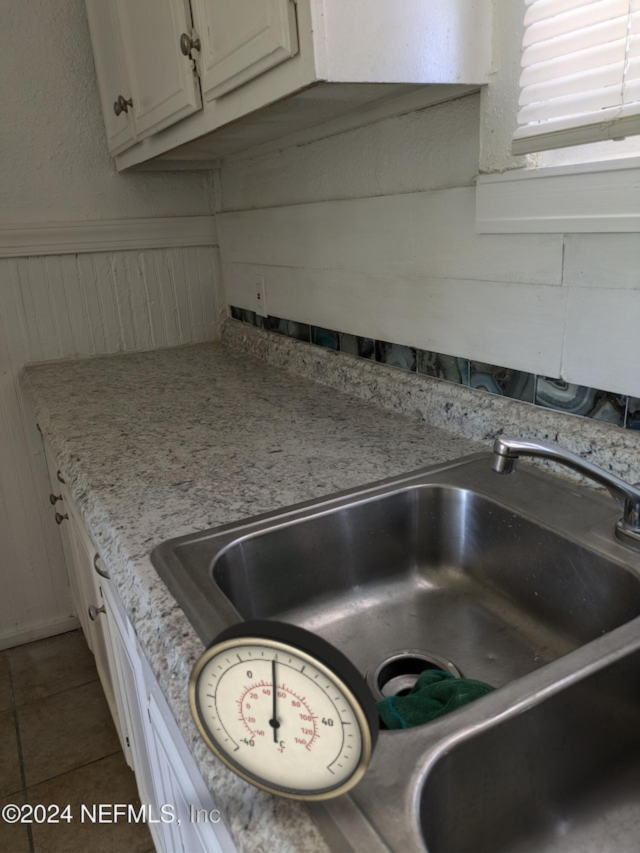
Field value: 12; °C
